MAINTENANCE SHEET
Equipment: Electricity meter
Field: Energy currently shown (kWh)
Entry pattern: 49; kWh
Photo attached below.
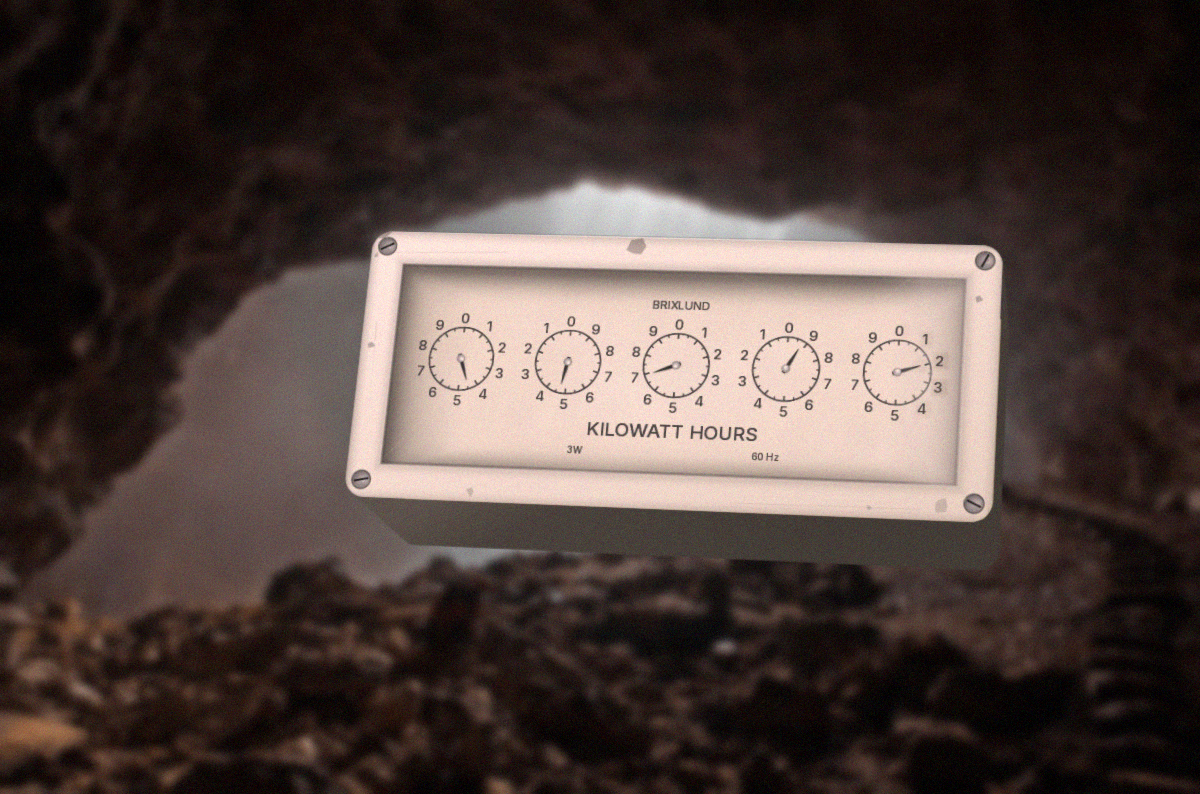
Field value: 44692; kWh
